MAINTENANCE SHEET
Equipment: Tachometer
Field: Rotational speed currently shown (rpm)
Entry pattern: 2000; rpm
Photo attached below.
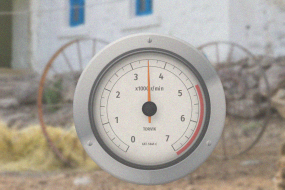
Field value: 3500; rpm
